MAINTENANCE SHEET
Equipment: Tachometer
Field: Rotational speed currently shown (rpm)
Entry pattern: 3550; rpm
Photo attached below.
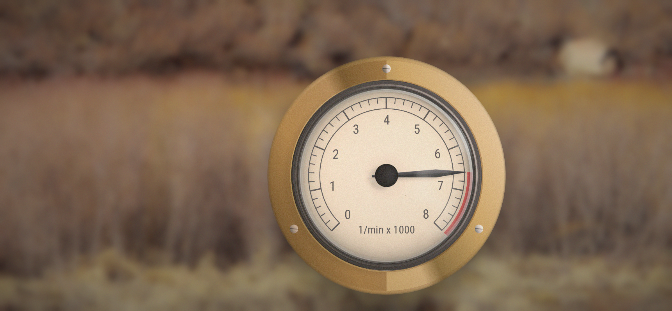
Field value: 6600; rpm
